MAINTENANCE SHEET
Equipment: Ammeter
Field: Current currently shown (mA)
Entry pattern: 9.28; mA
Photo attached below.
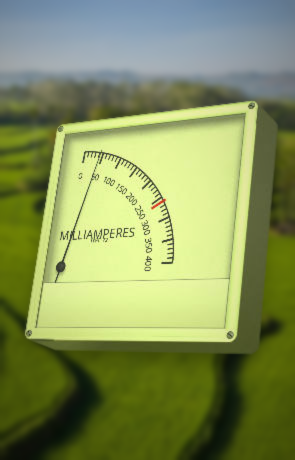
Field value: 50; mA
